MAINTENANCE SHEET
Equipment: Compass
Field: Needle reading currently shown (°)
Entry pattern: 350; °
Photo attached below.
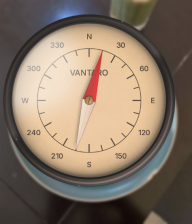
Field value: 15; °
